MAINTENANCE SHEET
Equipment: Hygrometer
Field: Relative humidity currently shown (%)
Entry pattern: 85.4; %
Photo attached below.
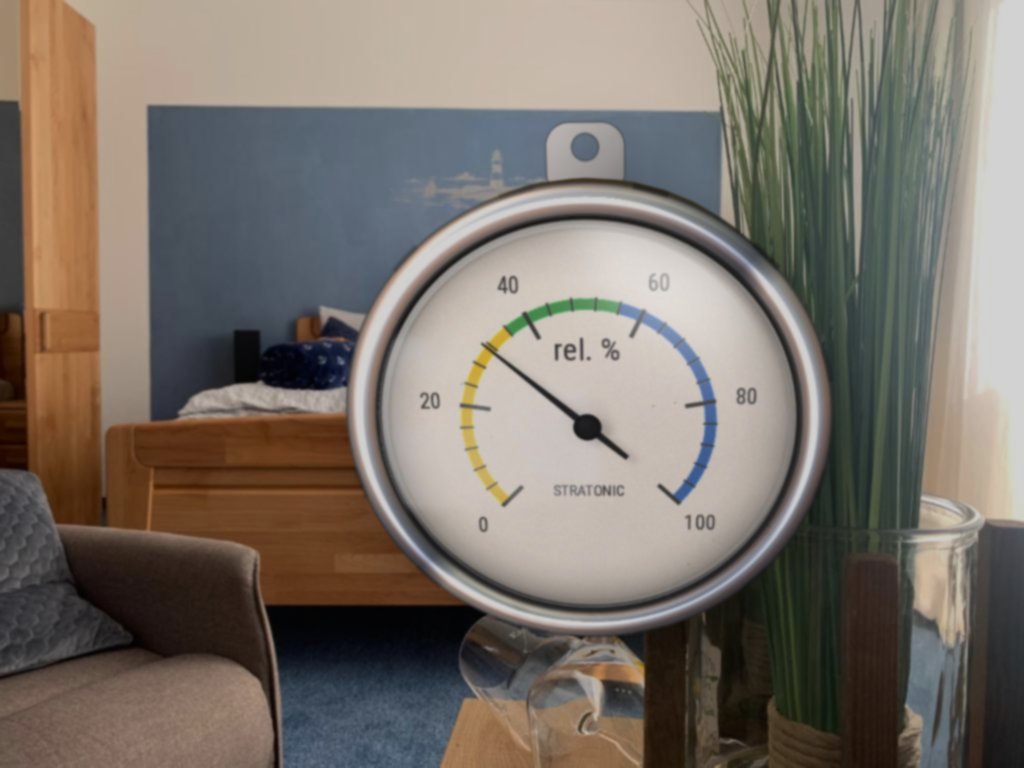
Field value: 32; %
